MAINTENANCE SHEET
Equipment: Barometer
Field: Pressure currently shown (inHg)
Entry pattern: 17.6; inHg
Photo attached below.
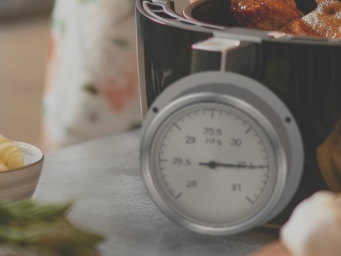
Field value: 30.5; inHg
